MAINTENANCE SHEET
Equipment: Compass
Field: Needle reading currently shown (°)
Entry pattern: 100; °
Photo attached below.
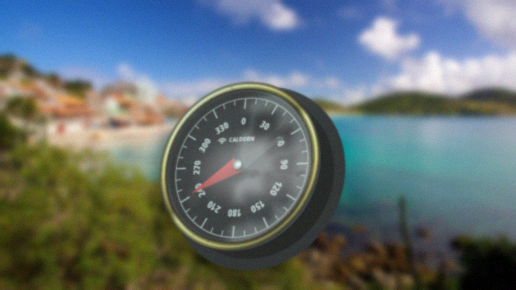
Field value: 240; °
